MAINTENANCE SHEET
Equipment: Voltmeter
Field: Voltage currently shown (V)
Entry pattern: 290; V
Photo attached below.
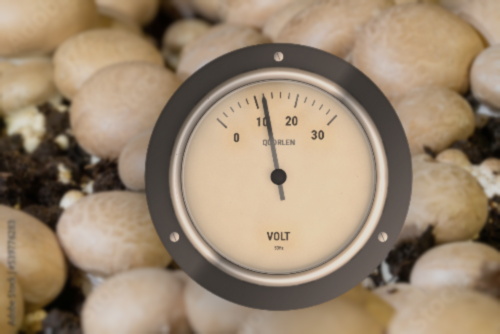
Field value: 12; V
